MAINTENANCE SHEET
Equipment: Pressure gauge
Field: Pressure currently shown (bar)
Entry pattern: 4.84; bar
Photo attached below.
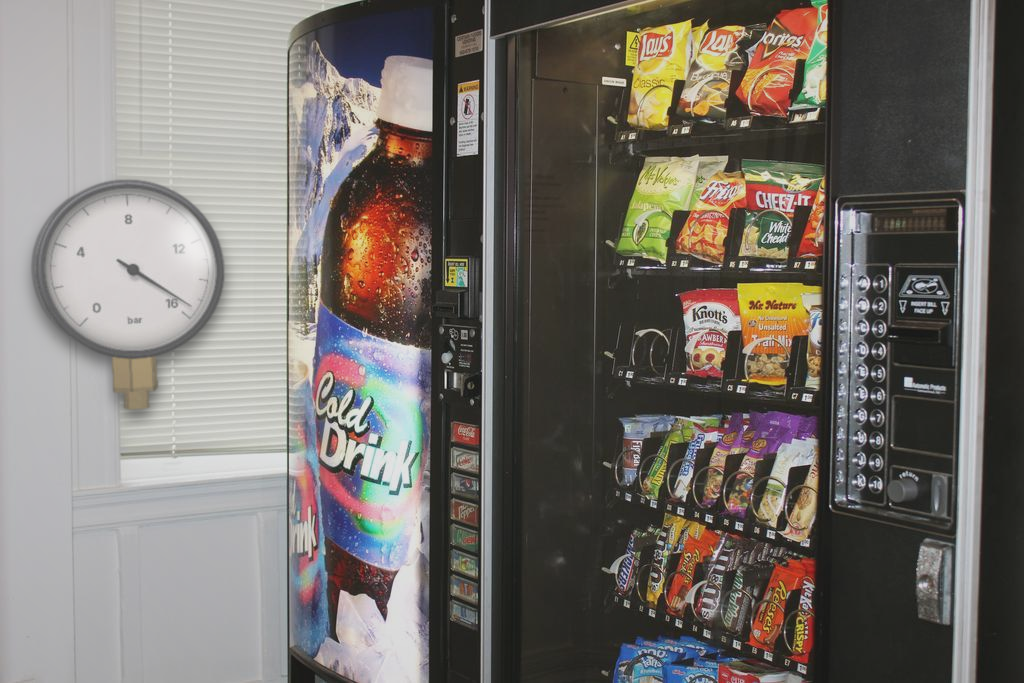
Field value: 15.5; bar
